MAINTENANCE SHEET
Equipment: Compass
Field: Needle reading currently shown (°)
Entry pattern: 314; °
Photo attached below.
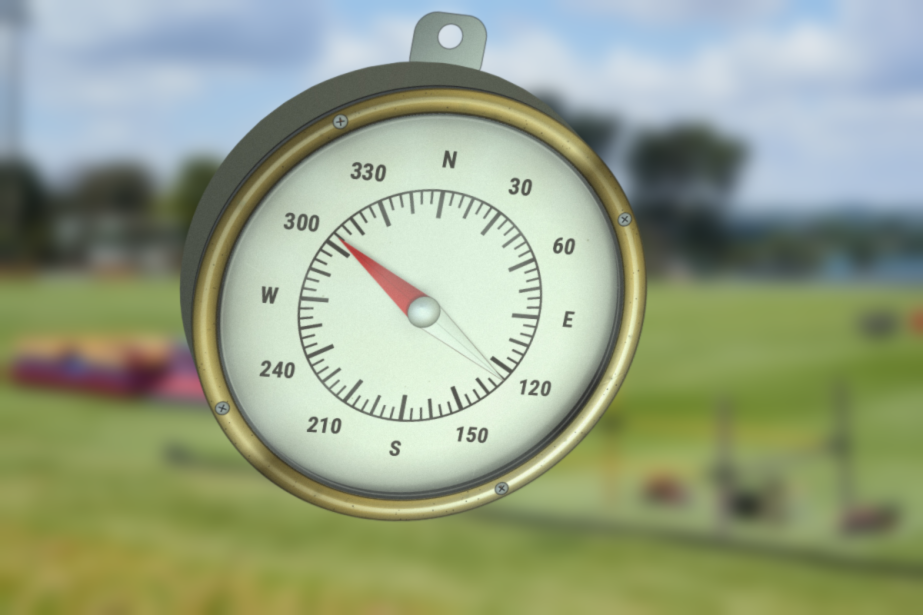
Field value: 305; °
